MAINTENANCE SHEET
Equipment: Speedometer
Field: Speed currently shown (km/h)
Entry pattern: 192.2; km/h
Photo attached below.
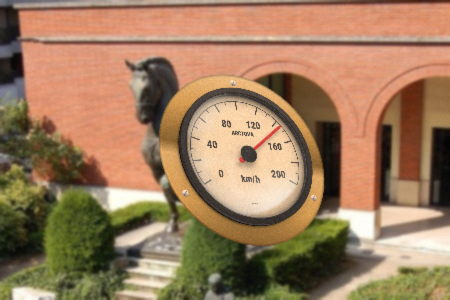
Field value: 145; km/h
